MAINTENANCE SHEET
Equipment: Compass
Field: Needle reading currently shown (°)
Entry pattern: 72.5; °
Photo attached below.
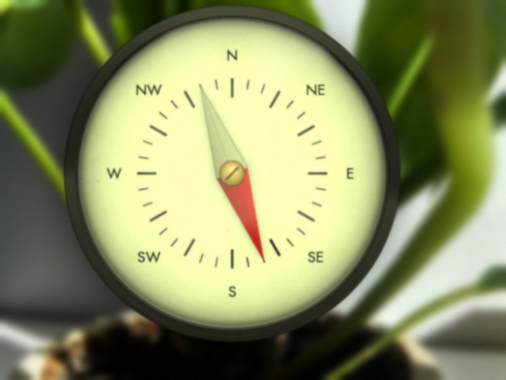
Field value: 160; °
